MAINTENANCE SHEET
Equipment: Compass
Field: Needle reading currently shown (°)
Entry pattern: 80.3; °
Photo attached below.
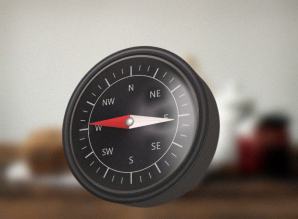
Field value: 275; °
